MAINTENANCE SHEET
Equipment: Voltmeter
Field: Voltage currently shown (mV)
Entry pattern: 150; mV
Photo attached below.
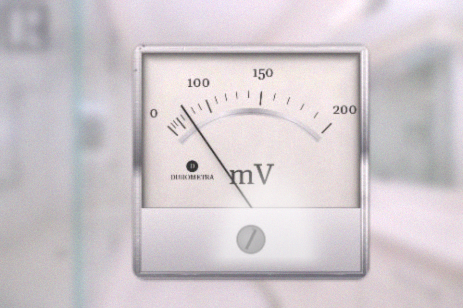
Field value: 70; mV
